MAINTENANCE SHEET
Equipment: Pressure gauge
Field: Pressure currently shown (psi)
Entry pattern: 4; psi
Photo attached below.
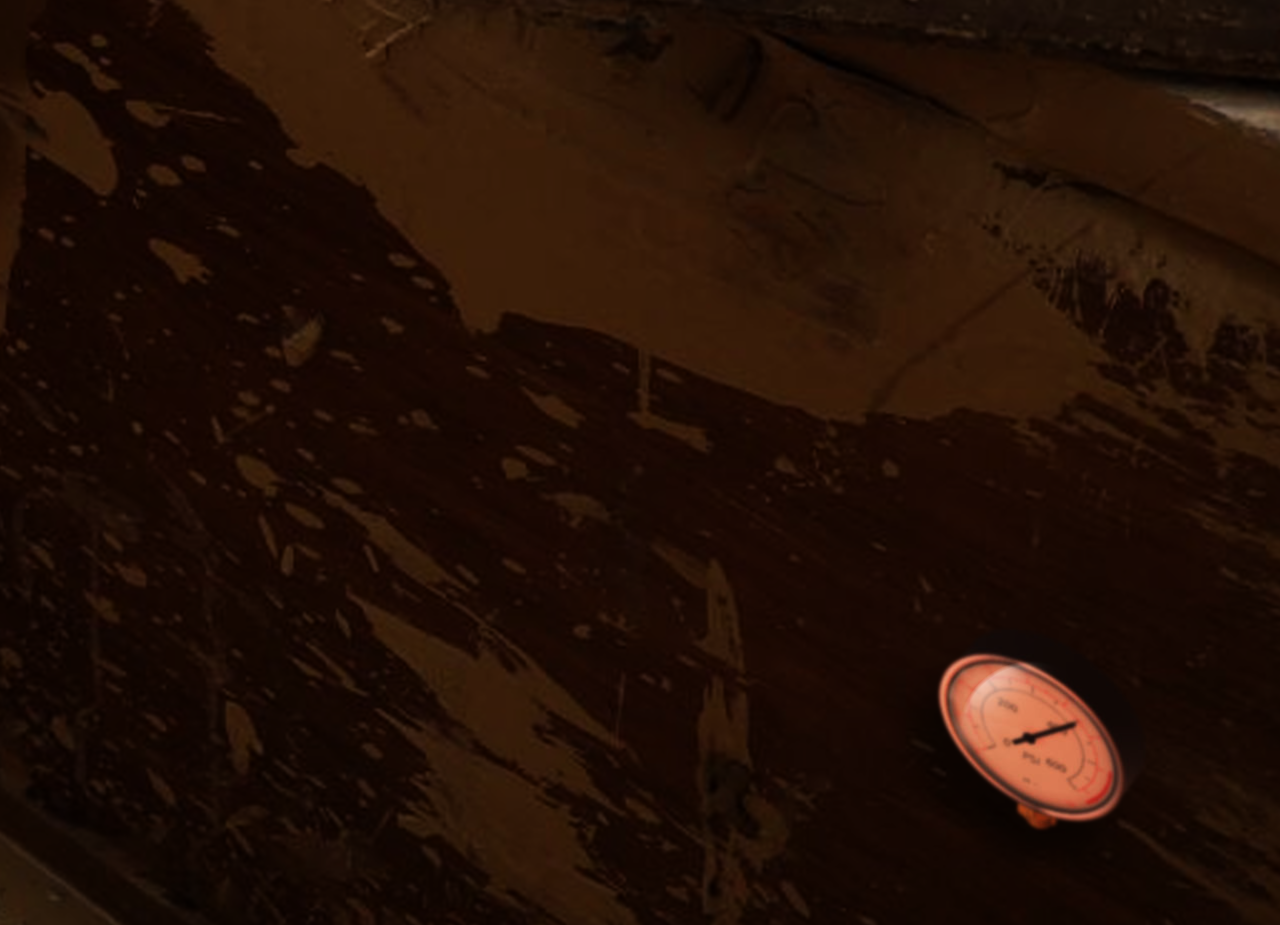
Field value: 400; psi
